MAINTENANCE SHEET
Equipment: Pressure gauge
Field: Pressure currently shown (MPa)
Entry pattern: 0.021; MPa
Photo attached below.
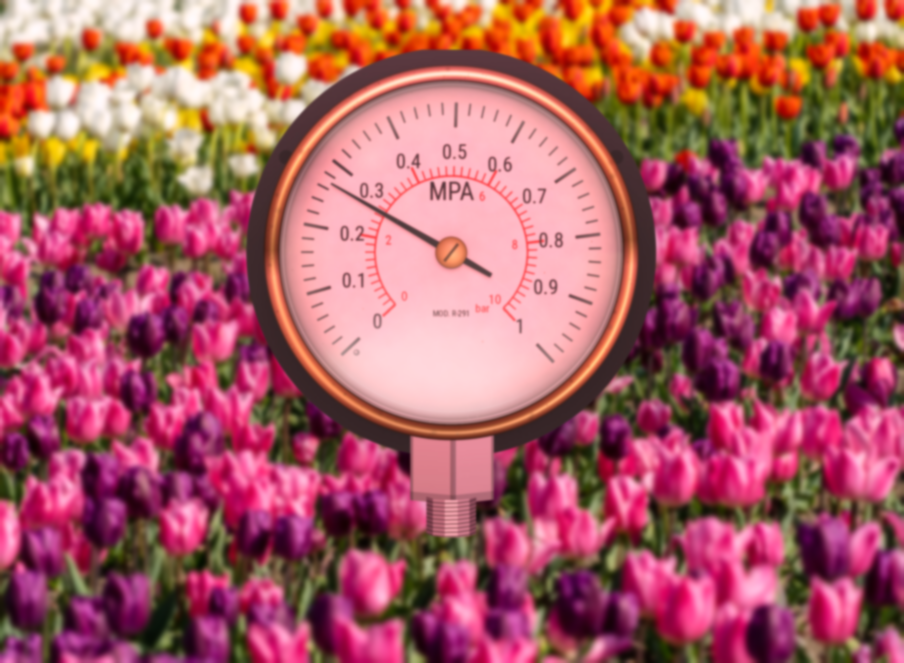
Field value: 0.27; MPa
